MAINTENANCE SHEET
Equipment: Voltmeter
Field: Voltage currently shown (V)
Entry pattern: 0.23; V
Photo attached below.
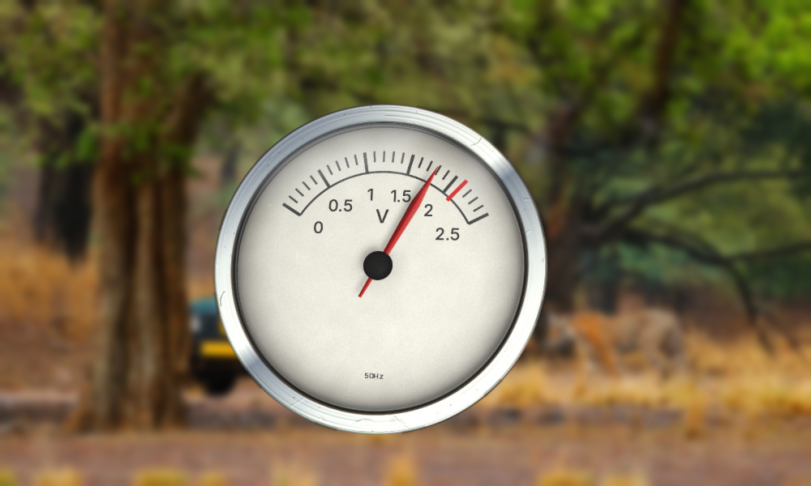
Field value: 1.8; V
